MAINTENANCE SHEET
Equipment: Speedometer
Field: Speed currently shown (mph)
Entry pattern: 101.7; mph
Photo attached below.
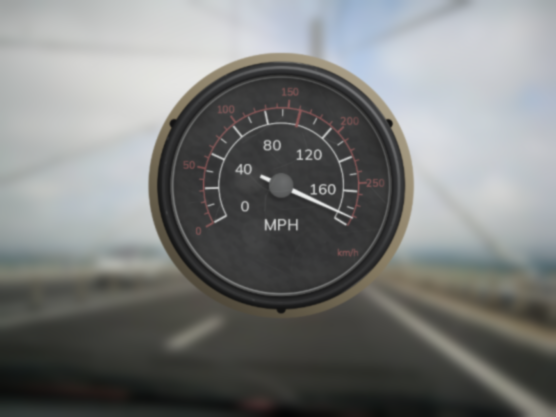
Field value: 175; mph
